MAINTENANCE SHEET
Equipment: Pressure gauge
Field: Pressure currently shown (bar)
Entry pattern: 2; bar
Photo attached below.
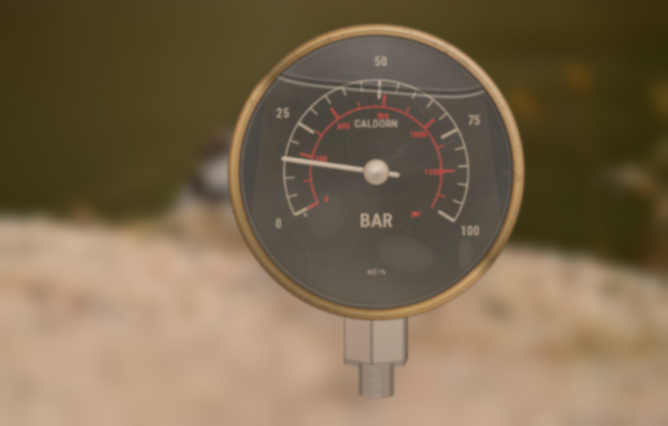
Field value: 15; bar
